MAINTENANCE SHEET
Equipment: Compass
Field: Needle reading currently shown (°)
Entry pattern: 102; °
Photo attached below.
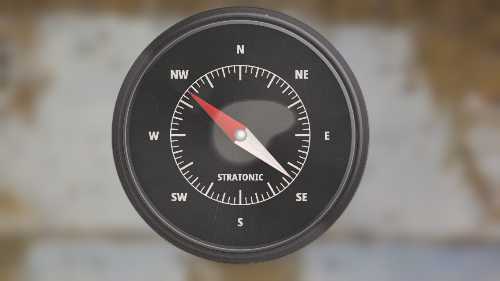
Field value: 310; °
